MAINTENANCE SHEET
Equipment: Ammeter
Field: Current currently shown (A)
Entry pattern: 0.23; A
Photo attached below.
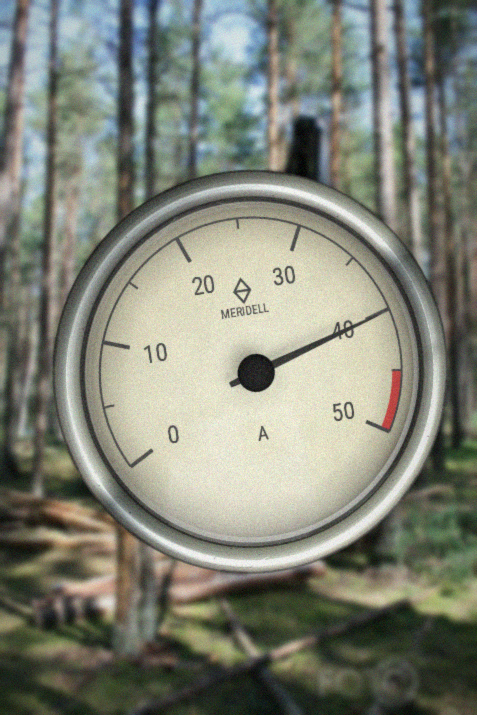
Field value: 40; A
